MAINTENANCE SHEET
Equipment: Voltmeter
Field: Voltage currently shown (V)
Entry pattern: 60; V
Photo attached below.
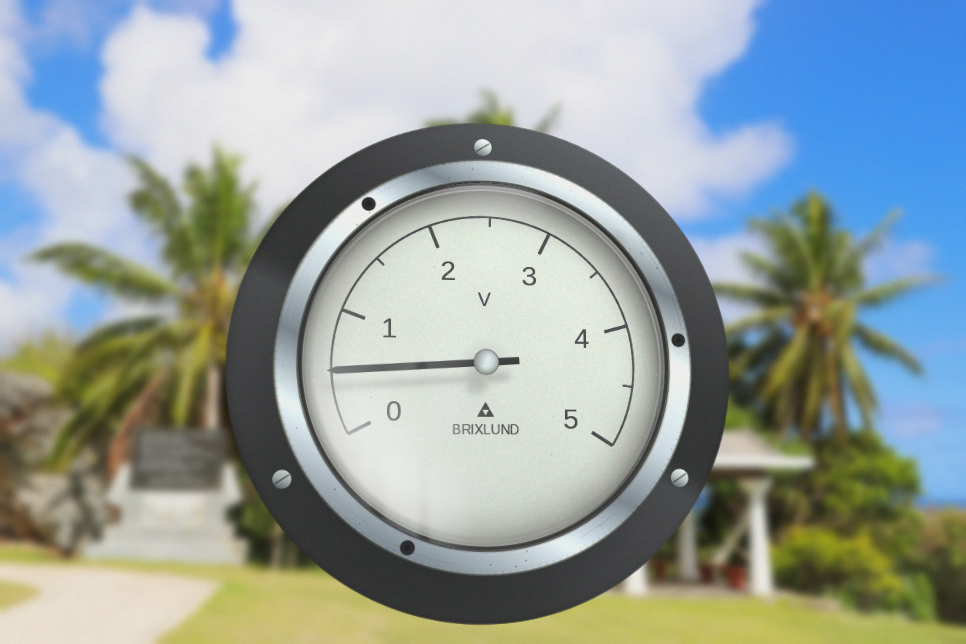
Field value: 0.5; V
